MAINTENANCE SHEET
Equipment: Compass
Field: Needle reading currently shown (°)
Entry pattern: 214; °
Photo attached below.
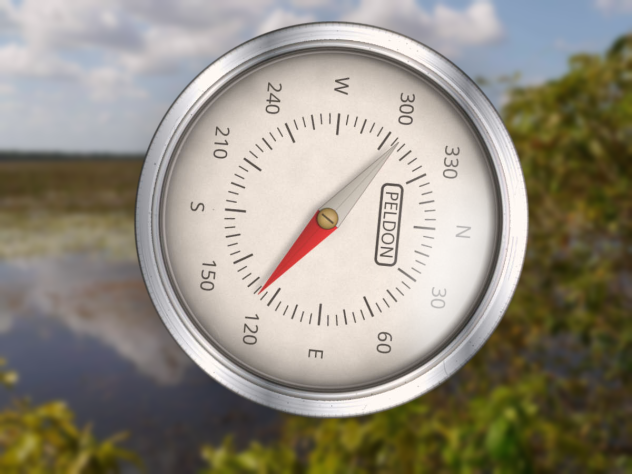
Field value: 127.5; °
